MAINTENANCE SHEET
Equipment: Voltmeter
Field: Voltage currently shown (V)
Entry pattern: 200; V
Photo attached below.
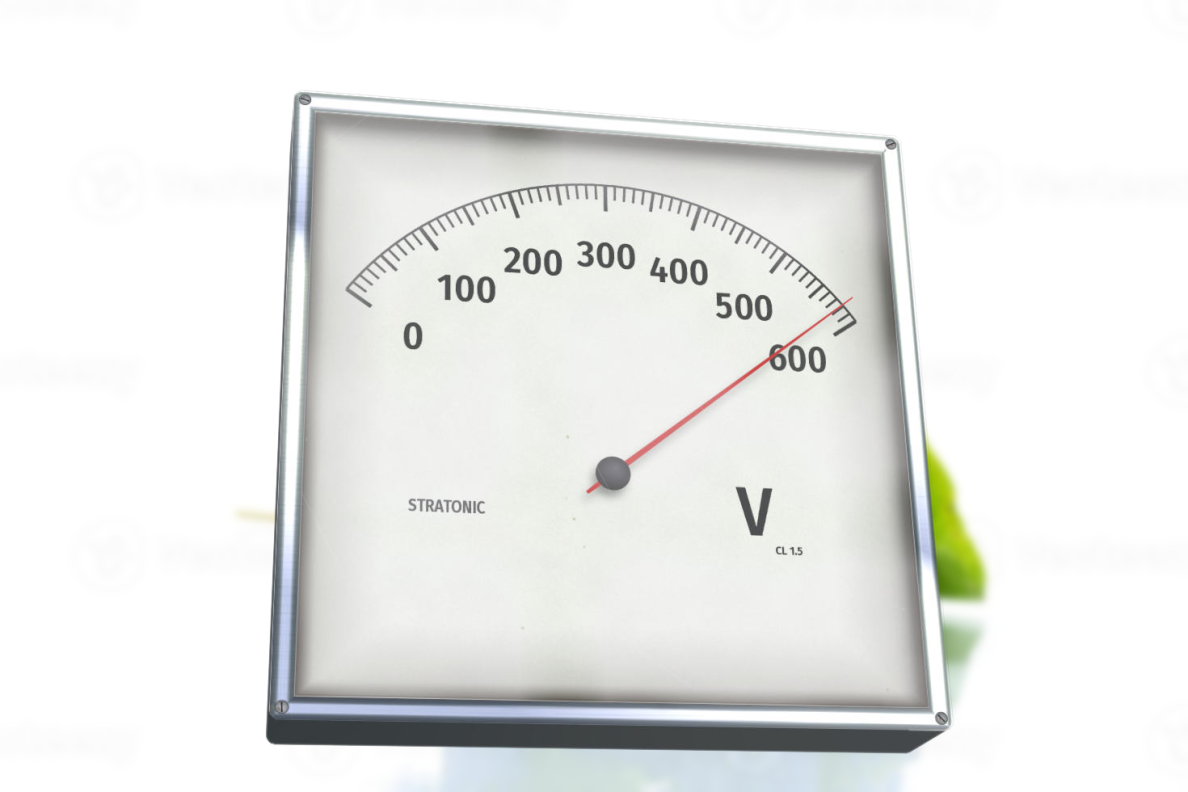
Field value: 580; V
